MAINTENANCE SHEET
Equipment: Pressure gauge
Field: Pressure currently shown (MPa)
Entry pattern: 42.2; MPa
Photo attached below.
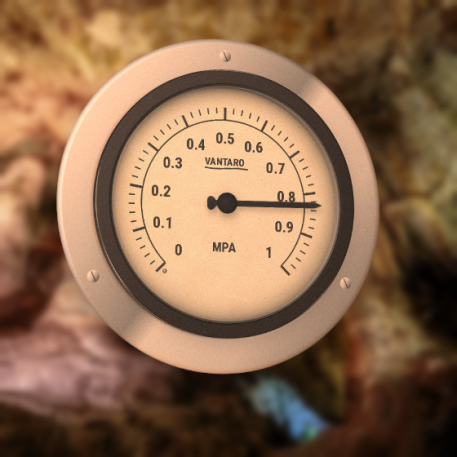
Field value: 0.83; MPa
